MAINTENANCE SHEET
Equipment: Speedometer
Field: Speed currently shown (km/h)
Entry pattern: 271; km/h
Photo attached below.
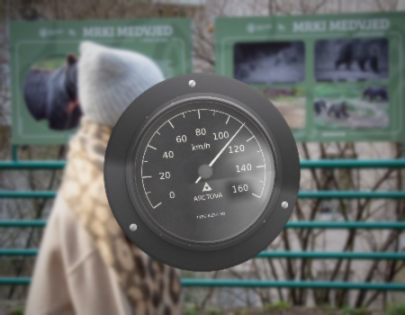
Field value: 110; km/h
